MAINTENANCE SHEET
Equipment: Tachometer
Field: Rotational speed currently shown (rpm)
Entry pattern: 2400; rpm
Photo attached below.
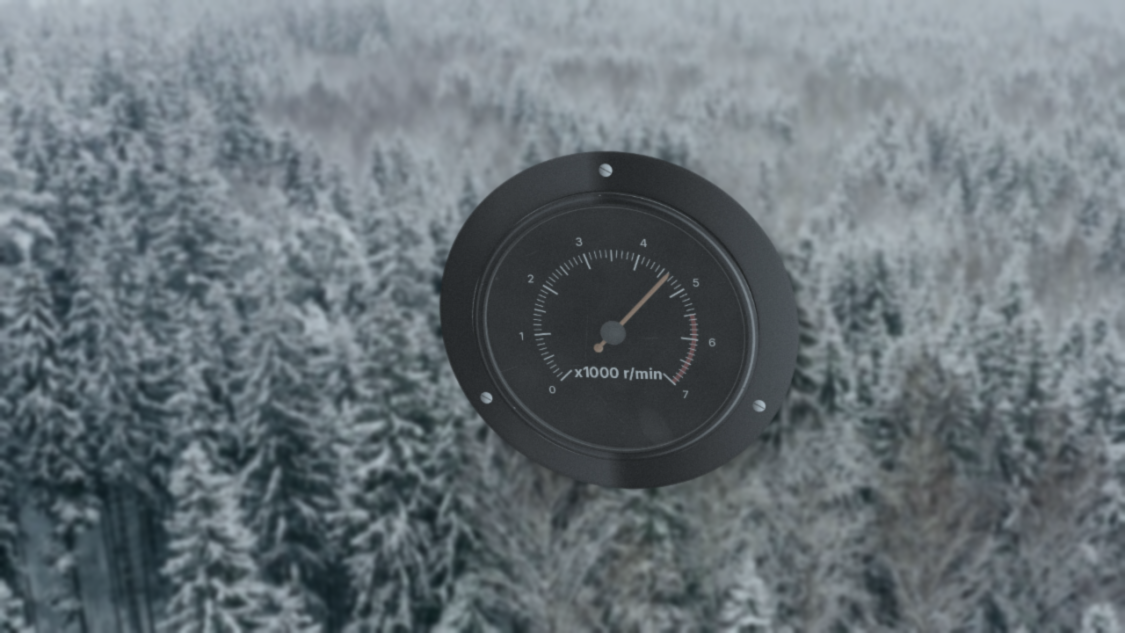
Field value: 4600; rpm
